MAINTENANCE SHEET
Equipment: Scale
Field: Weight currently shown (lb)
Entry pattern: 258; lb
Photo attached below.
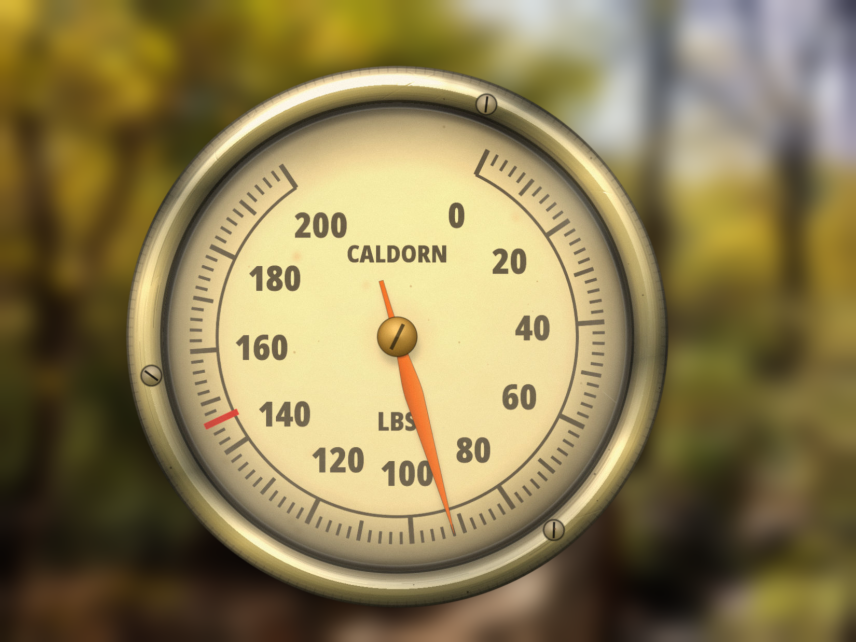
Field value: 92; lb
